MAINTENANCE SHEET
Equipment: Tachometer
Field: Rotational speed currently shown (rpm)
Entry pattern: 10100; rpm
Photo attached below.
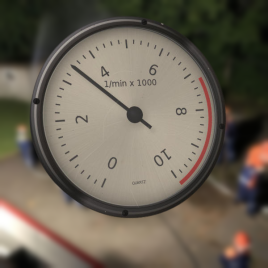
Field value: 3400; rpm
